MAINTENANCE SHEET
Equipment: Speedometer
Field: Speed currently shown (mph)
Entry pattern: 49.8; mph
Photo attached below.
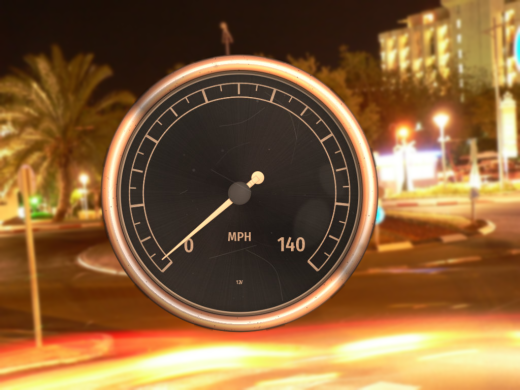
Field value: 2.5; mph
